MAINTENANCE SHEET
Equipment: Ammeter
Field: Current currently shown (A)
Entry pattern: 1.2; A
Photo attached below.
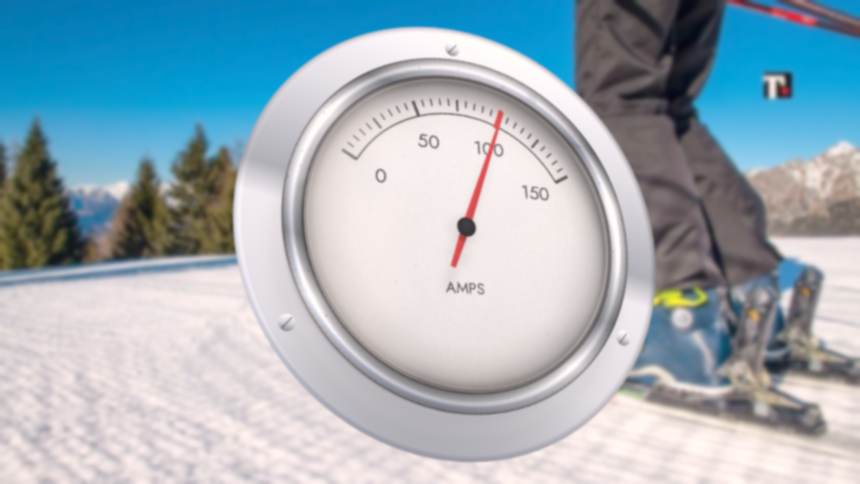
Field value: 100; A
